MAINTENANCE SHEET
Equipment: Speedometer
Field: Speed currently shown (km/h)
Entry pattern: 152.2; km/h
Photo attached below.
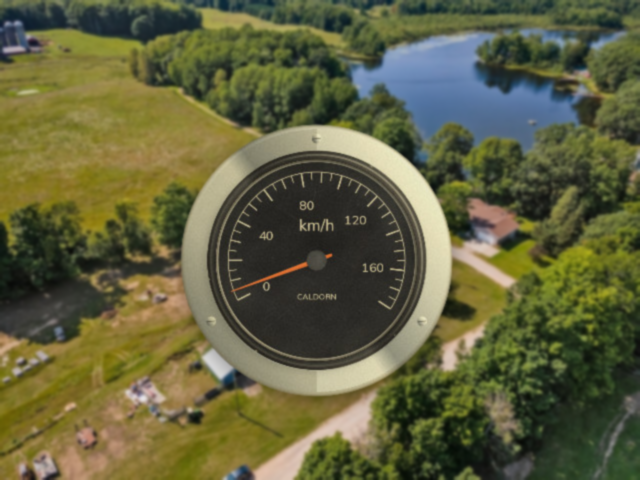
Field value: 5; km/h
